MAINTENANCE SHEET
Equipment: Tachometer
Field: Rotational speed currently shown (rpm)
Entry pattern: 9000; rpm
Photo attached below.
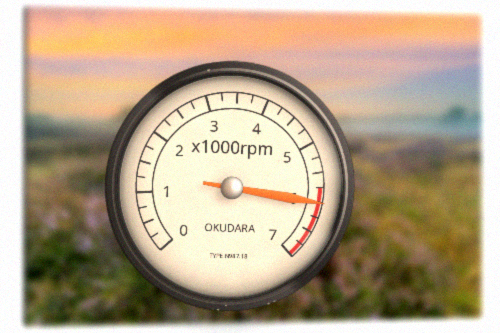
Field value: 6000; rpm
